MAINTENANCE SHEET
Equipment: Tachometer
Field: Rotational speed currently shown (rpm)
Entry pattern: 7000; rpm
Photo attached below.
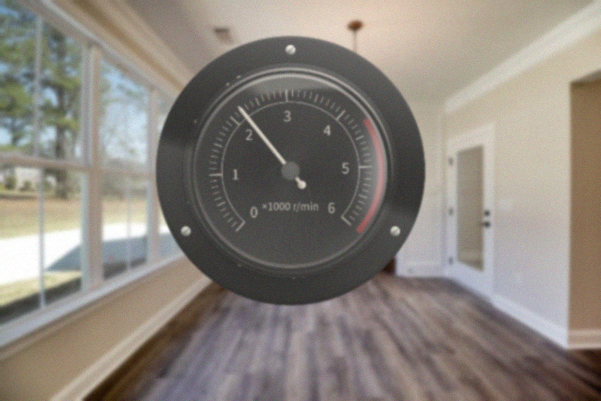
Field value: 2200; rpm
